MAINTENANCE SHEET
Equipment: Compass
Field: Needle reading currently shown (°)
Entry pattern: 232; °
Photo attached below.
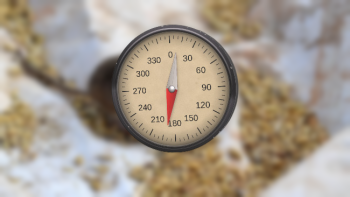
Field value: 190; °
